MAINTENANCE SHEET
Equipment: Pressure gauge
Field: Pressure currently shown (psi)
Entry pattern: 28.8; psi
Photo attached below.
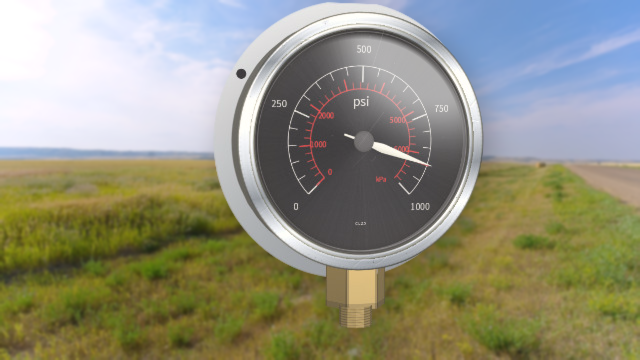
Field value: 900; psi
